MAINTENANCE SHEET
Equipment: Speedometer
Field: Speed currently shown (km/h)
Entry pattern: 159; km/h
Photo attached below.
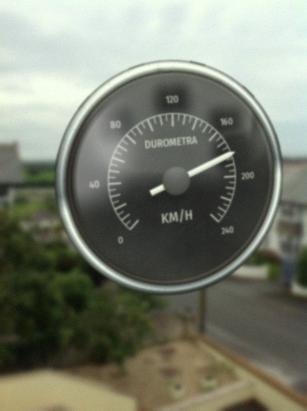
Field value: 180; km/h
